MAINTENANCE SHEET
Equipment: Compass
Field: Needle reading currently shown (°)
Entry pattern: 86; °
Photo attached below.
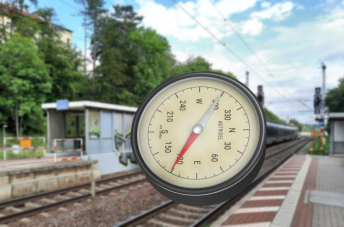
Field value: 120; °
